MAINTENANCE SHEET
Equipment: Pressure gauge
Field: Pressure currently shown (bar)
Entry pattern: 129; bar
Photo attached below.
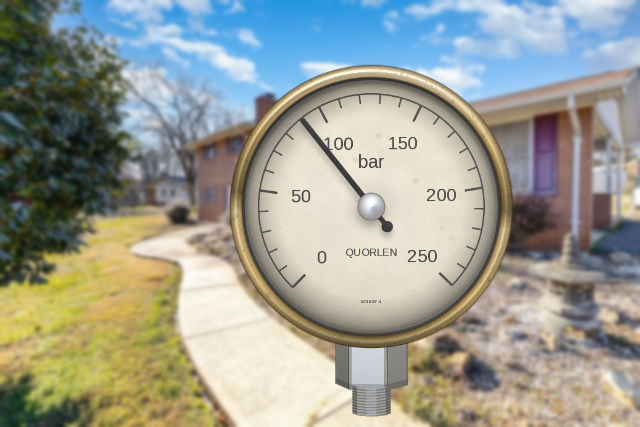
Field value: 90; bar
